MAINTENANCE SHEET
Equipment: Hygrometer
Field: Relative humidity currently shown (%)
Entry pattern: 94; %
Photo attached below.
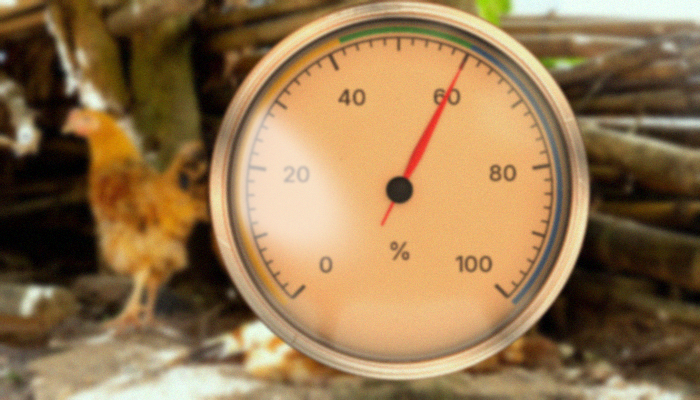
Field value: 60; %
